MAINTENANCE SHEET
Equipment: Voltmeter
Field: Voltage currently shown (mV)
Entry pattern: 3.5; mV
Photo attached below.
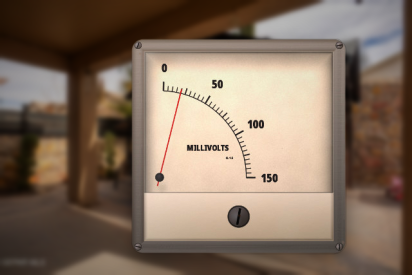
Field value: 20; mV
